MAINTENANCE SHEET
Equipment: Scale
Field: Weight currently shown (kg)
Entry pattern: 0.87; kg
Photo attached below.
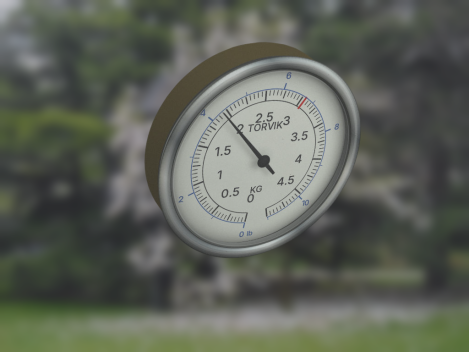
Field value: 1.95; kg
